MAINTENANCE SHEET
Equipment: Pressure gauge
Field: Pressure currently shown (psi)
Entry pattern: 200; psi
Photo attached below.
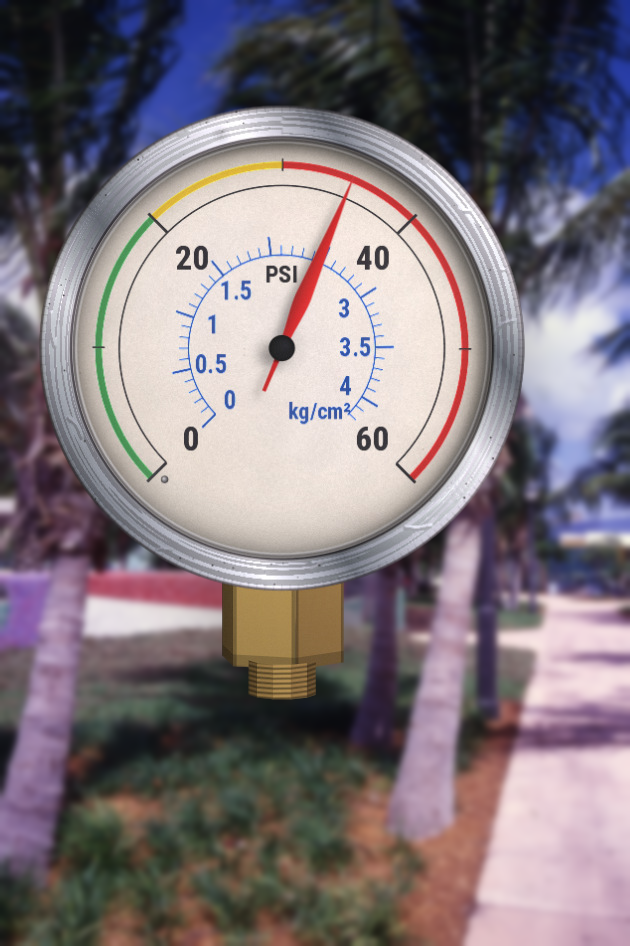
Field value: 35; psi
